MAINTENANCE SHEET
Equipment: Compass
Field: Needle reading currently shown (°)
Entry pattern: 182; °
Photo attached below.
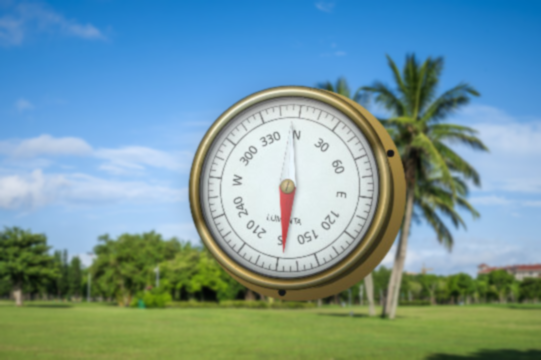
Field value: 175; °
